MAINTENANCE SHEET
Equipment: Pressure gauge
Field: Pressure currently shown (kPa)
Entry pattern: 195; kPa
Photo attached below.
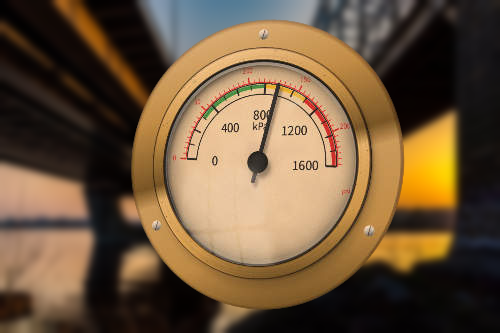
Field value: 900; kPa
